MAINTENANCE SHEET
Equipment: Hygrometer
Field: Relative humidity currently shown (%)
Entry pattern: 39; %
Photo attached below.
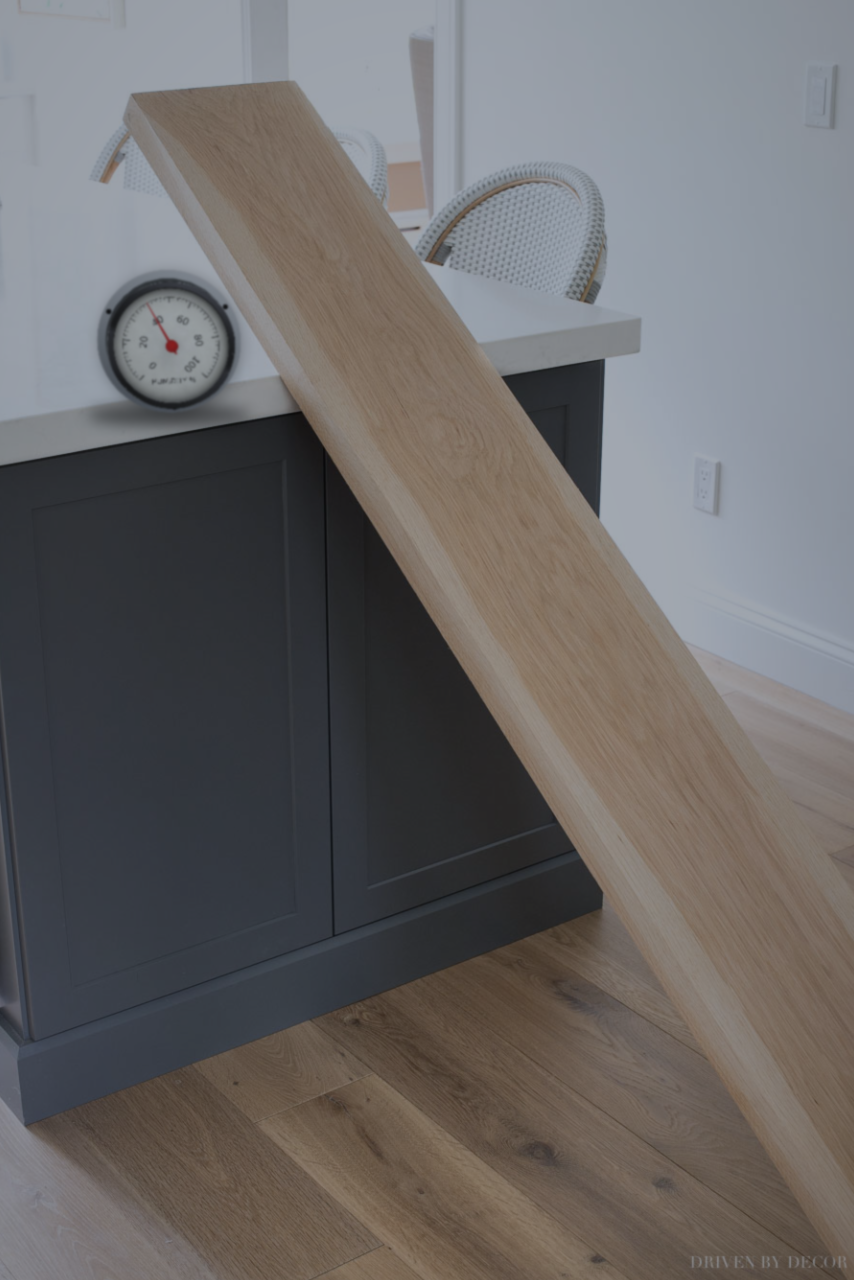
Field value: 40; %
